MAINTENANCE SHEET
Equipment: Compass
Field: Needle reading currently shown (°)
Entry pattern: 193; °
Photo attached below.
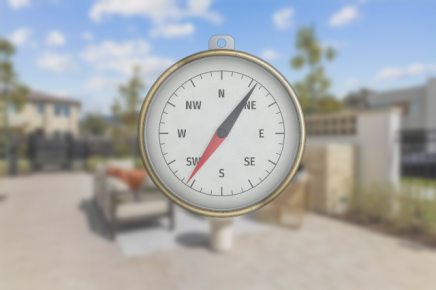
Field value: 215; °
